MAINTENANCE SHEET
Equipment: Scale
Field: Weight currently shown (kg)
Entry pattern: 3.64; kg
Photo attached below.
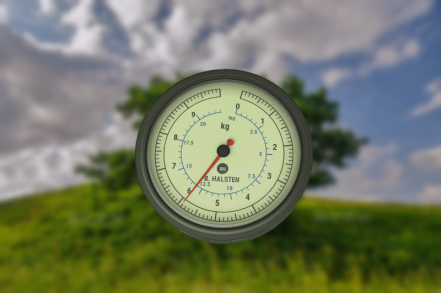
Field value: 5.9; kg
